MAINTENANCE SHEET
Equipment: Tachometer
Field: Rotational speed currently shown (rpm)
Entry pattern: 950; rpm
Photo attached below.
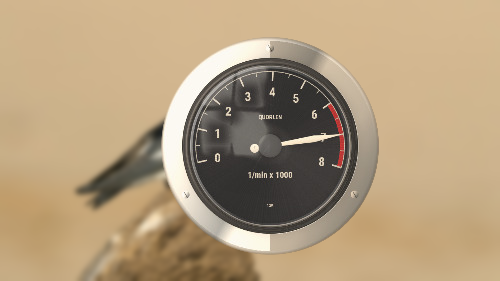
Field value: 7000; rpm
